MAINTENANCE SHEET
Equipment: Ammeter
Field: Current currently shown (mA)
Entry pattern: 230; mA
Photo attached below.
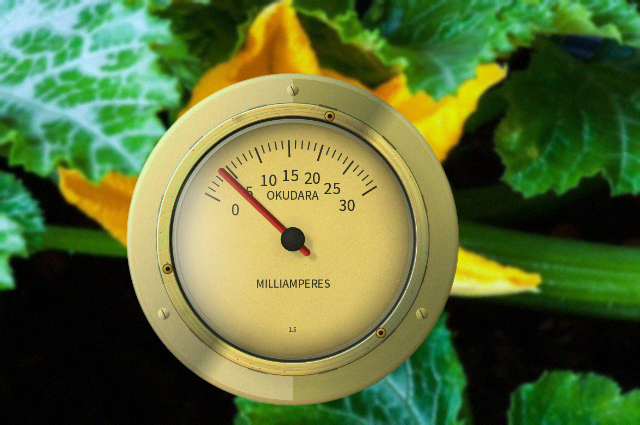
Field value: 4; mA
